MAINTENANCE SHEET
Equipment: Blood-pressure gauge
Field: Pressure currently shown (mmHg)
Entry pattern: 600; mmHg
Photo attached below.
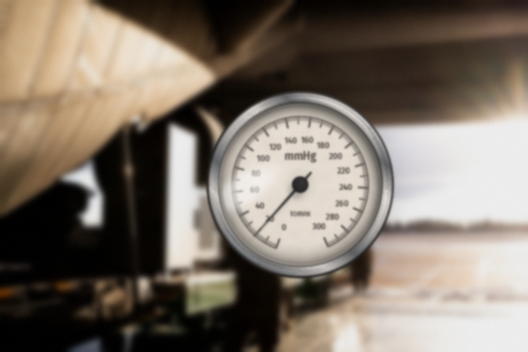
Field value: 20; mmHg
